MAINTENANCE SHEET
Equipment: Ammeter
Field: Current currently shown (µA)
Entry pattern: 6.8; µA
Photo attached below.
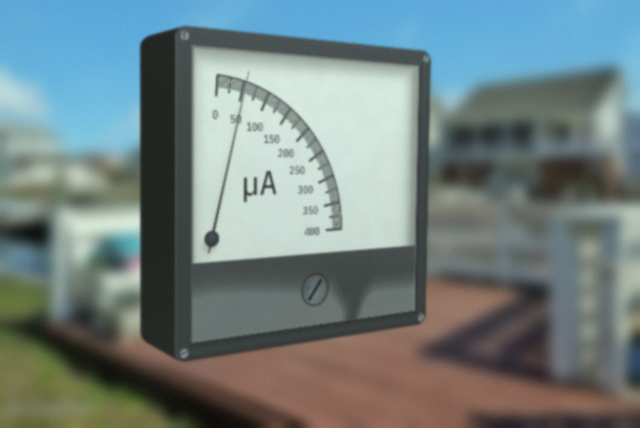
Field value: 50; µA
